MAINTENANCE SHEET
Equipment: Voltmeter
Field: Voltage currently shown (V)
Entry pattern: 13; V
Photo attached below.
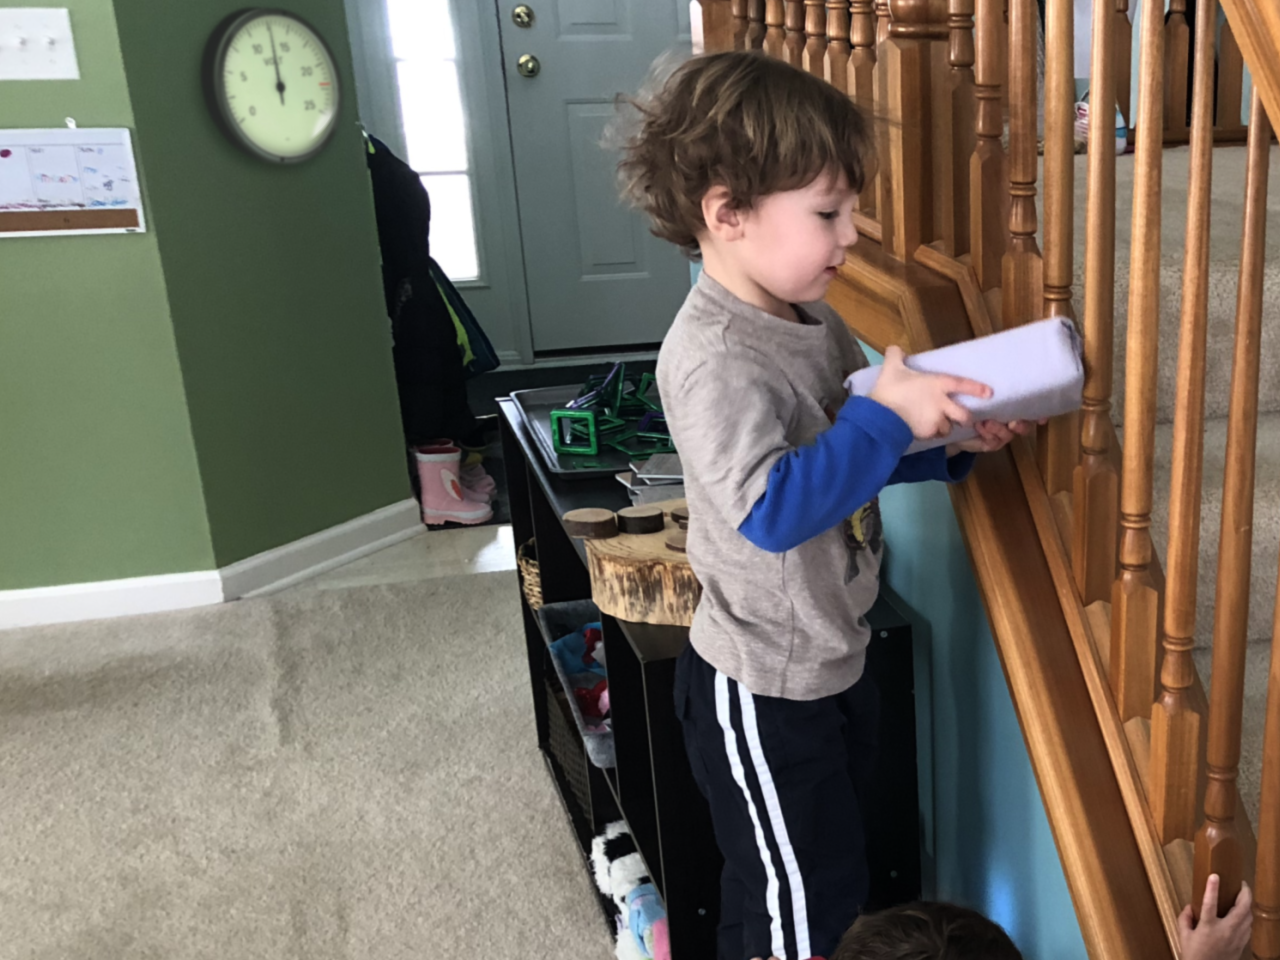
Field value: 12.5; V
